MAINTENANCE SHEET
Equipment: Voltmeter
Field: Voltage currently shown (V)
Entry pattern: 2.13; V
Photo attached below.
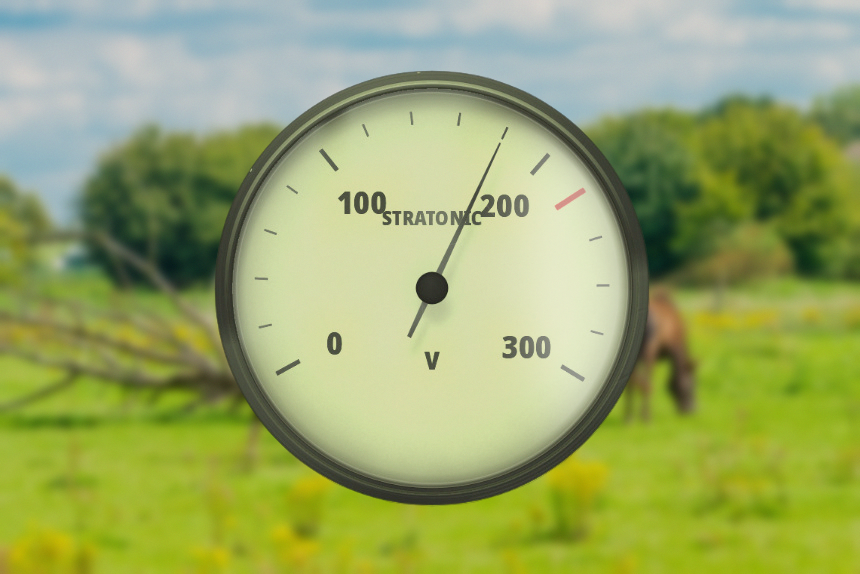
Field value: 180; V
